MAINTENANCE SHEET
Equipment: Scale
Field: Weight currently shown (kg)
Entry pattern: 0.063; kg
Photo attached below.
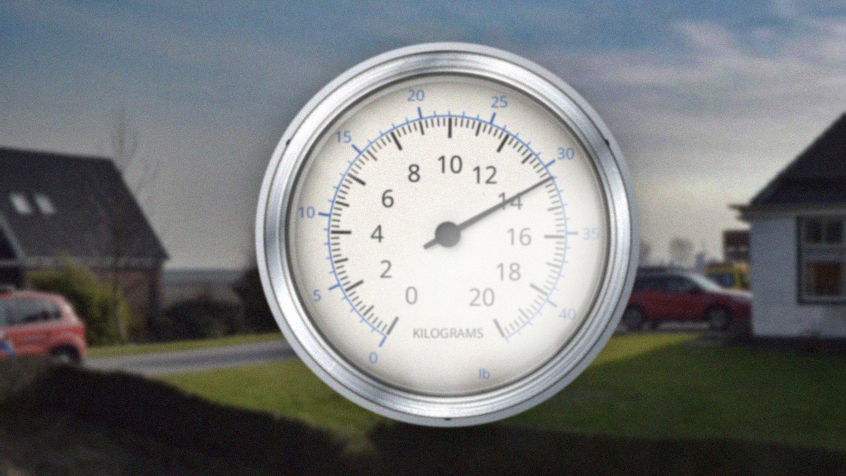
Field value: 14; kg
